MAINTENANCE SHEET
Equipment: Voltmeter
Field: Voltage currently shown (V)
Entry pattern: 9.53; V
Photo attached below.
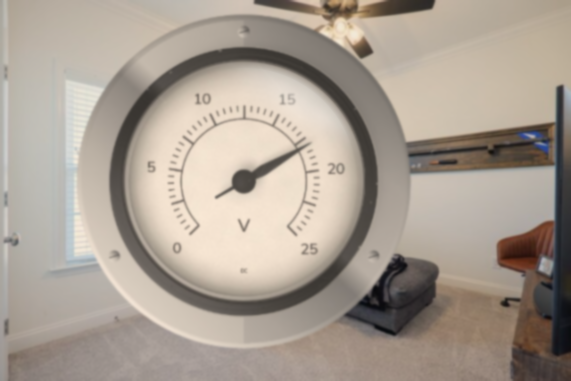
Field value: 18; V
